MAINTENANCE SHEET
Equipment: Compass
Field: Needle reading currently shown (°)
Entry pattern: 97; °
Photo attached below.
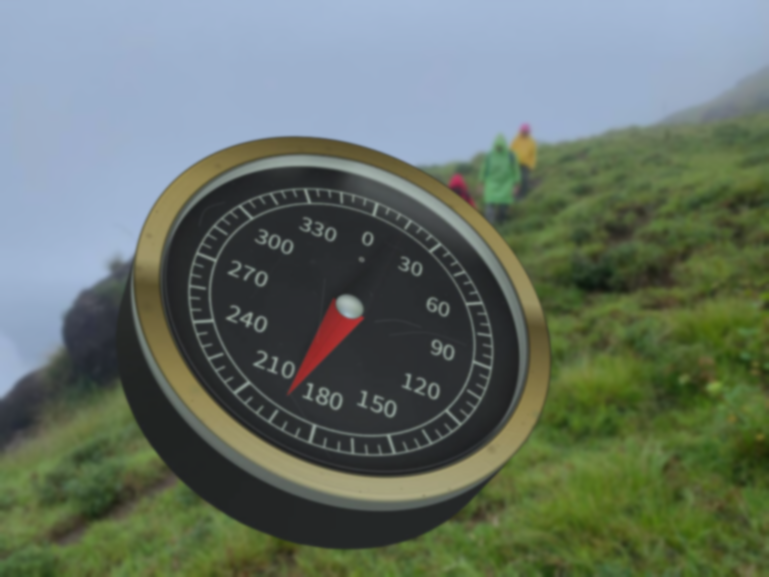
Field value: 195; °
